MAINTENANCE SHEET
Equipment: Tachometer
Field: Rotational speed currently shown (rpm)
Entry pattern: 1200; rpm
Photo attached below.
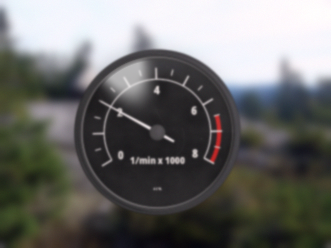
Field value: 2000; rpm
